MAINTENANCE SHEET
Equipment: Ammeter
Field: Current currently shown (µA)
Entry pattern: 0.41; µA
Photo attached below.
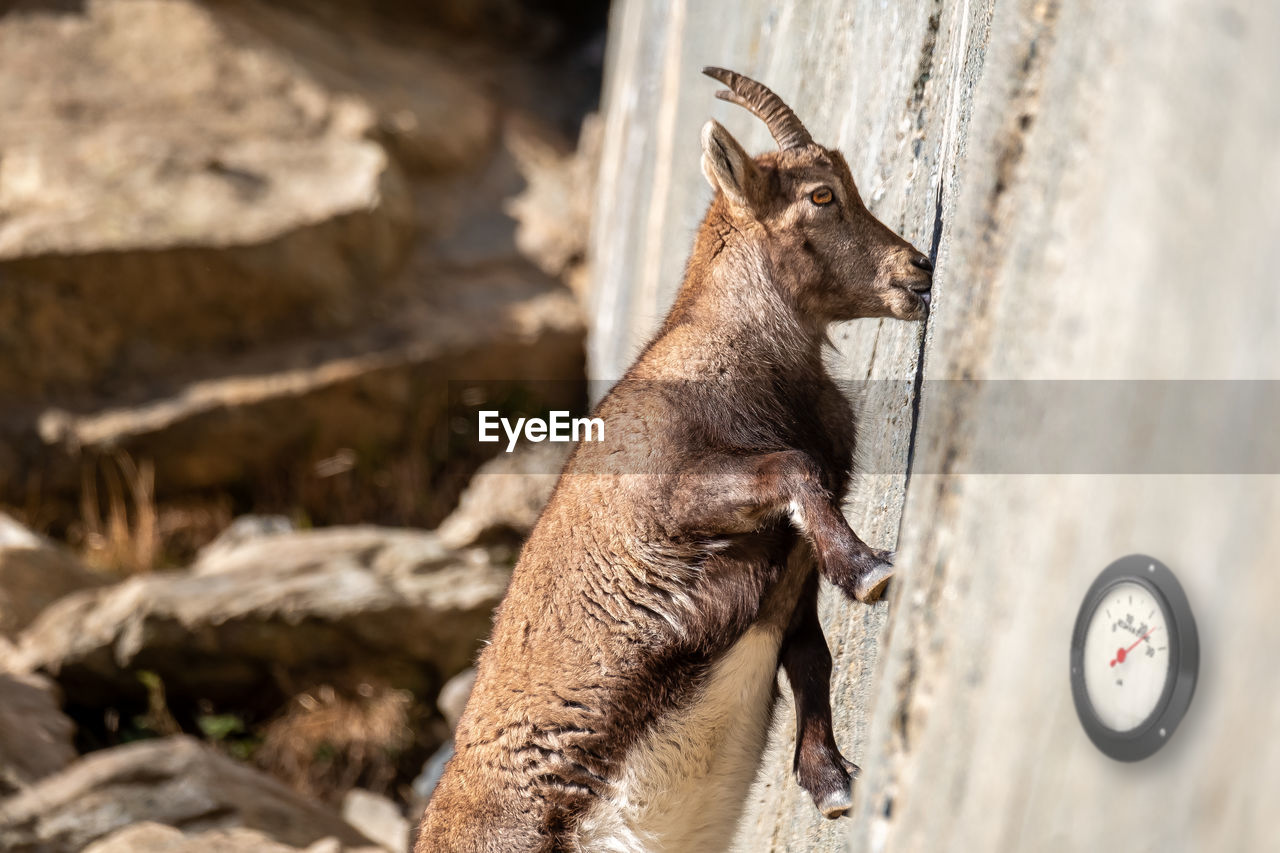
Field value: 25; µA
